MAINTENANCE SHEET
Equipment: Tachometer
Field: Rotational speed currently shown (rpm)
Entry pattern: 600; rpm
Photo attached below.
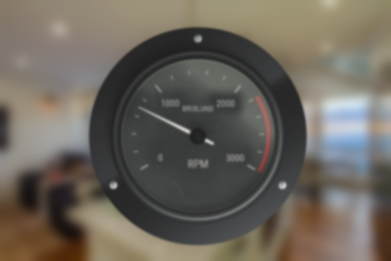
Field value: 700; rpm
